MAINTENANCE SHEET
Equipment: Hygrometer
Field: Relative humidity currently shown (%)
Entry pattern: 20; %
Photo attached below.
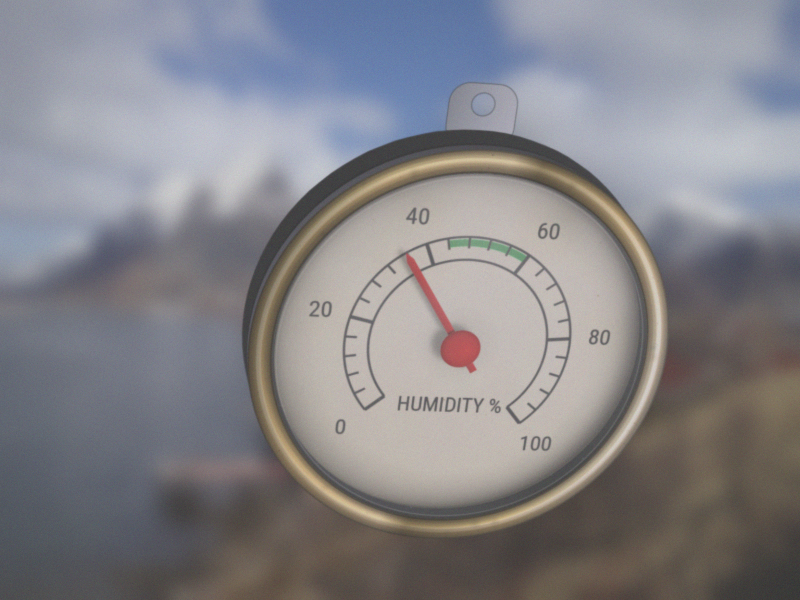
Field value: 36; %
